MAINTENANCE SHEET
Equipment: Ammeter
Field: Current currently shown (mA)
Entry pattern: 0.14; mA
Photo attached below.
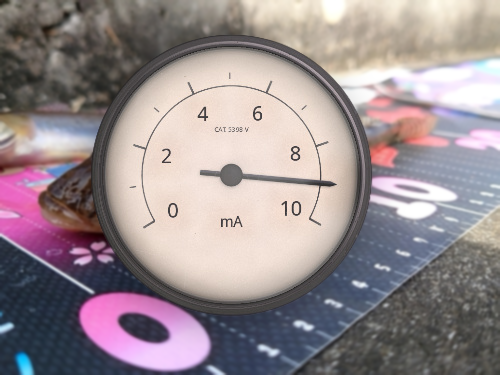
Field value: 9; mA
